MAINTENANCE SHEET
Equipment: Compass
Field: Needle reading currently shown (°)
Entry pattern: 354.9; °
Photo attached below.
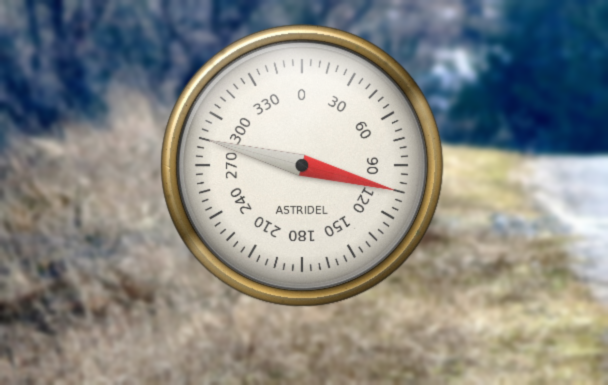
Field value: 105; °
